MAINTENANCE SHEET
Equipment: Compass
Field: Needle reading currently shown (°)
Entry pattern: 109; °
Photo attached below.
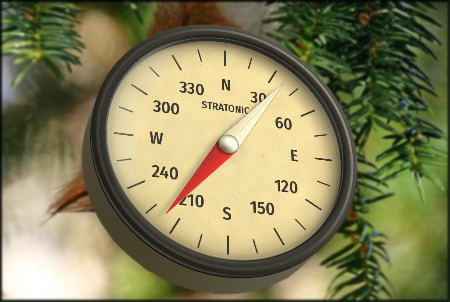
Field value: 217.5; °
